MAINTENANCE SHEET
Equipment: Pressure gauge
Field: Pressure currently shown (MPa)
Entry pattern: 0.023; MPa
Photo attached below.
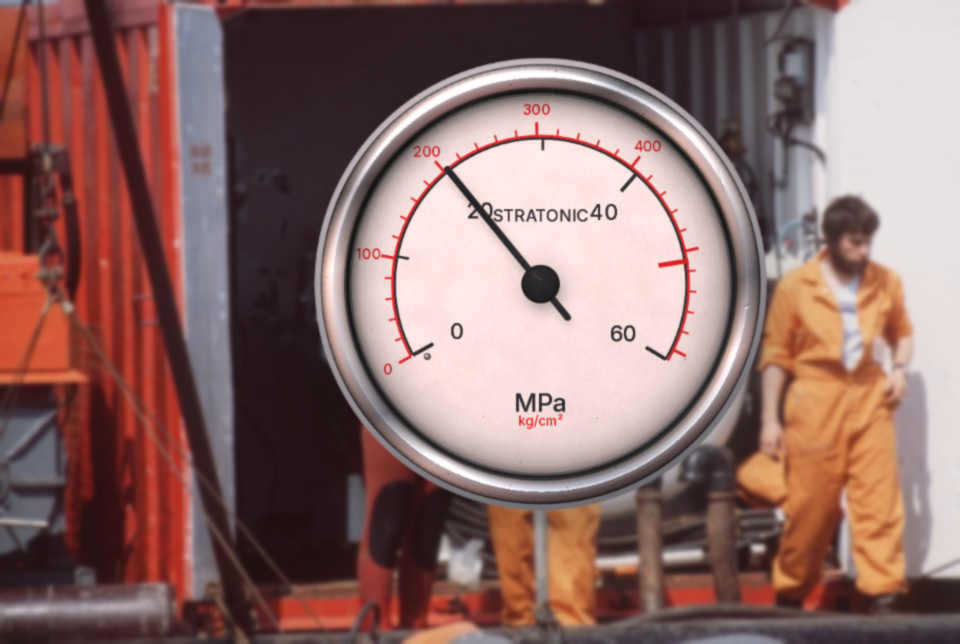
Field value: 20; MPa
